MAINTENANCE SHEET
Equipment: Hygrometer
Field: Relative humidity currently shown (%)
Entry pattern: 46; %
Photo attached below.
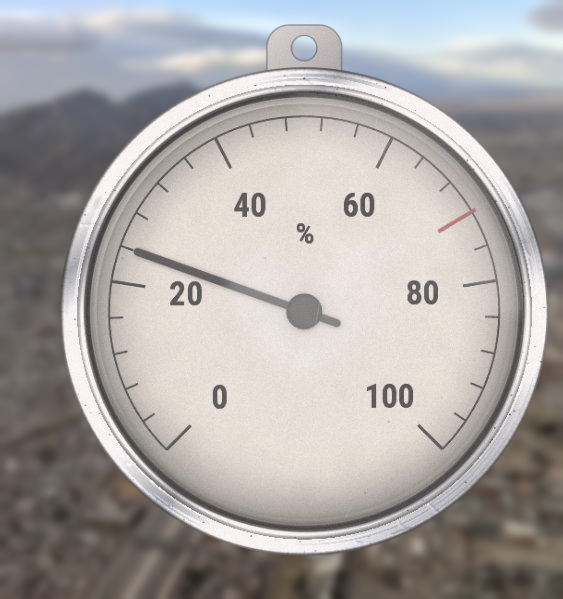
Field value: 24; %
